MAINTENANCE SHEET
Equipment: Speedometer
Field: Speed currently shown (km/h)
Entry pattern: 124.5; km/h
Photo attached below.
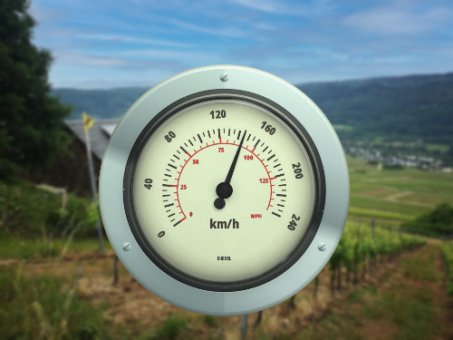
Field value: 145; km/h
